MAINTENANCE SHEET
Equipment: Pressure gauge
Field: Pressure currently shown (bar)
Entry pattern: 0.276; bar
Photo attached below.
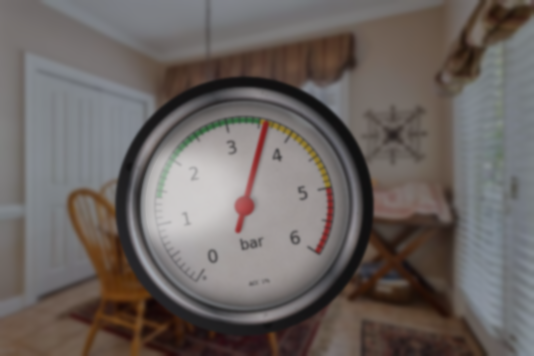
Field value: 3.6; bar
